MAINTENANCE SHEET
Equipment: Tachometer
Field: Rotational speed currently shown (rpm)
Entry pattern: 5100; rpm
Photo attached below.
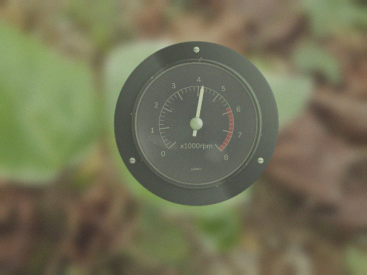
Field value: 4200; rpm
